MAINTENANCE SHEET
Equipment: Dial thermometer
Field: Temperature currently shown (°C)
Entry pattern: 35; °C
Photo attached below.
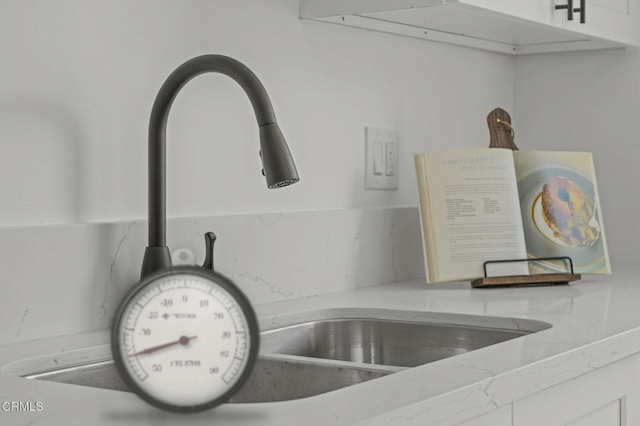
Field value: -40; °C
